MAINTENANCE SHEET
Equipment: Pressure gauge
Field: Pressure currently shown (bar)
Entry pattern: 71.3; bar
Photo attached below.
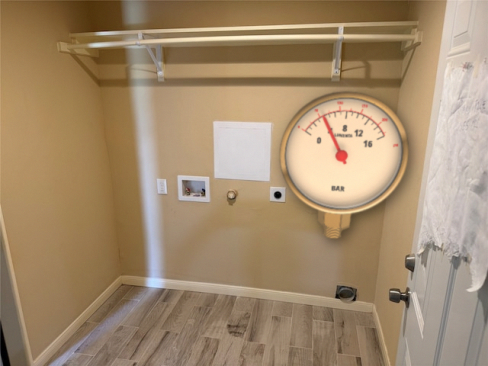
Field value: 4; bar
